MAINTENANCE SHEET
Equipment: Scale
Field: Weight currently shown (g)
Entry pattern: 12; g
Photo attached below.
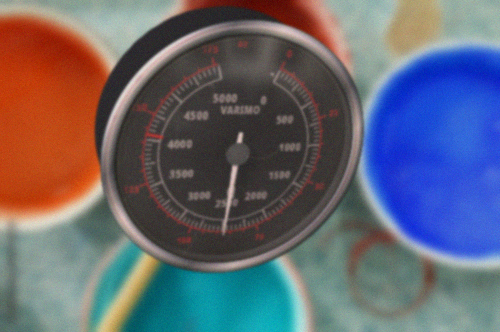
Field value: 2500; g
